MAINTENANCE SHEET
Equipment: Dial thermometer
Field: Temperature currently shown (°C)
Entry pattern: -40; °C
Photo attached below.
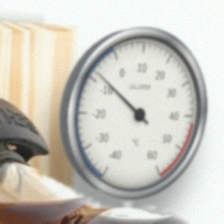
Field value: -8; °C
